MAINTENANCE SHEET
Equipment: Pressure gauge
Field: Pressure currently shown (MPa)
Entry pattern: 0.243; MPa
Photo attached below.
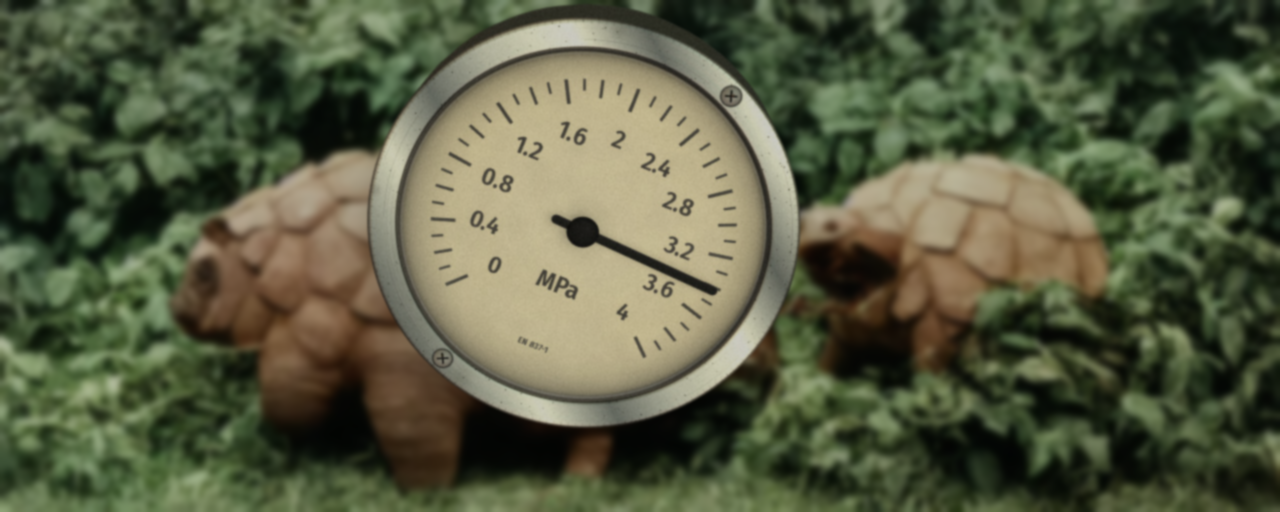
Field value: 3.4; MPa
